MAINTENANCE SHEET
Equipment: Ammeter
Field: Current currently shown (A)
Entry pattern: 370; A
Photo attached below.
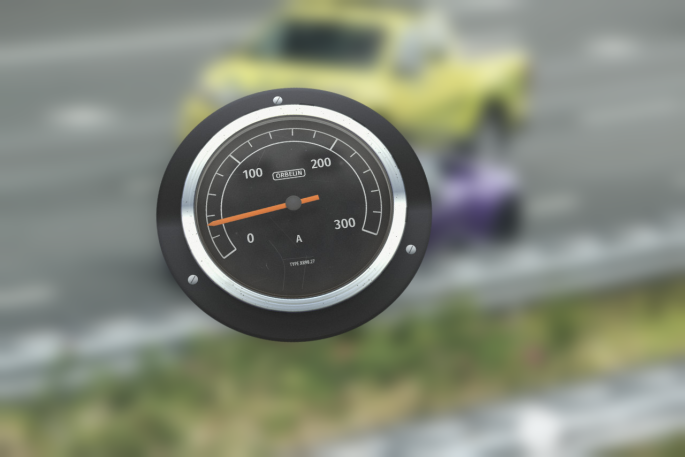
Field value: 30; A
